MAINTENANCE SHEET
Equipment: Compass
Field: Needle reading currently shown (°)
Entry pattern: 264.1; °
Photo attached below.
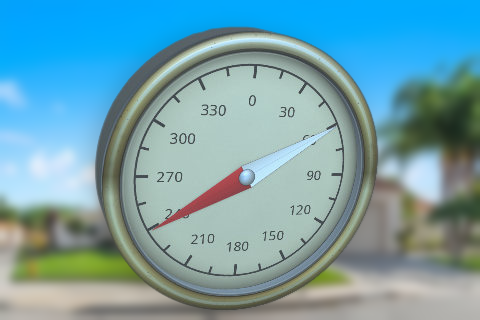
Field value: 240; °
